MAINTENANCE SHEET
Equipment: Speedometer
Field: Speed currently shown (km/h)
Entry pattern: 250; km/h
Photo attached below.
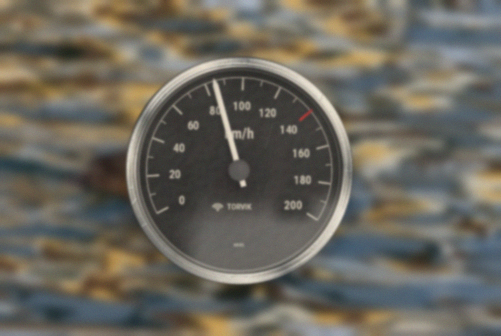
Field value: 85; km/h
